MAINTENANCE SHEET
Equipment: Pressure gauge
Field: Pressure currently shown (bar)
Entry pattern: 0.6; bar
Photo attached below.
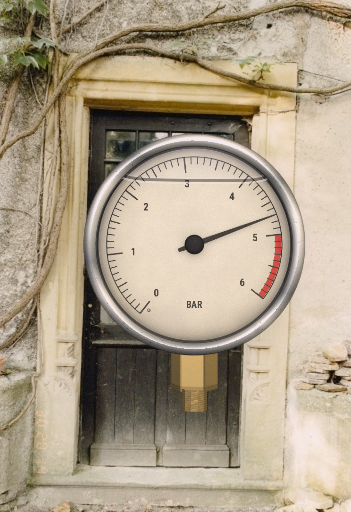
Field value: 4.7; bar
